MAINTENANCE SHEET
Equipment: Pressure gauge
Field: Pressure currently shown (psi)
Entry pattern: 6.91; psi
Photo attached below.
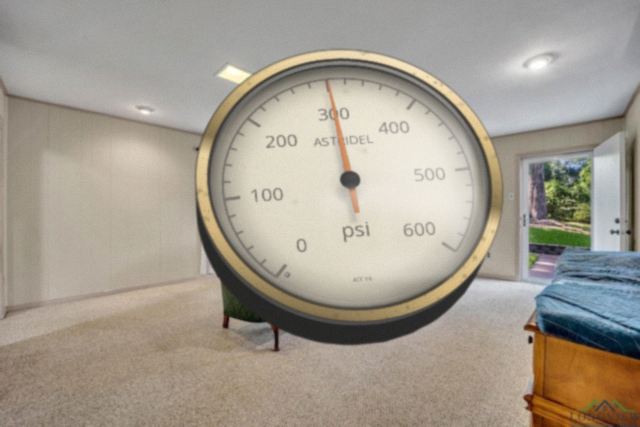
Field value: 300; psi
